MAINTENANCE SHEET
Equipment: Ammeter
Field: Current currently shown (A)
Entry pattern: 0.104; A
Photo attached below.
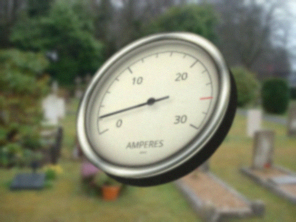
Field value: 2; A
